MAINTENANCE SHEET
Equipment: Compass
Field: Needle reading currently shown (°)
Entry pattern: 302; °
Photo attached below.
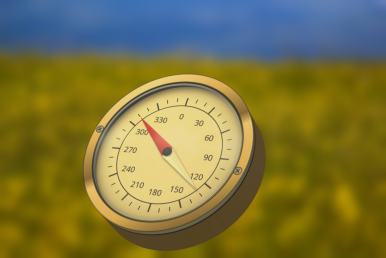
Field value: 310; °
